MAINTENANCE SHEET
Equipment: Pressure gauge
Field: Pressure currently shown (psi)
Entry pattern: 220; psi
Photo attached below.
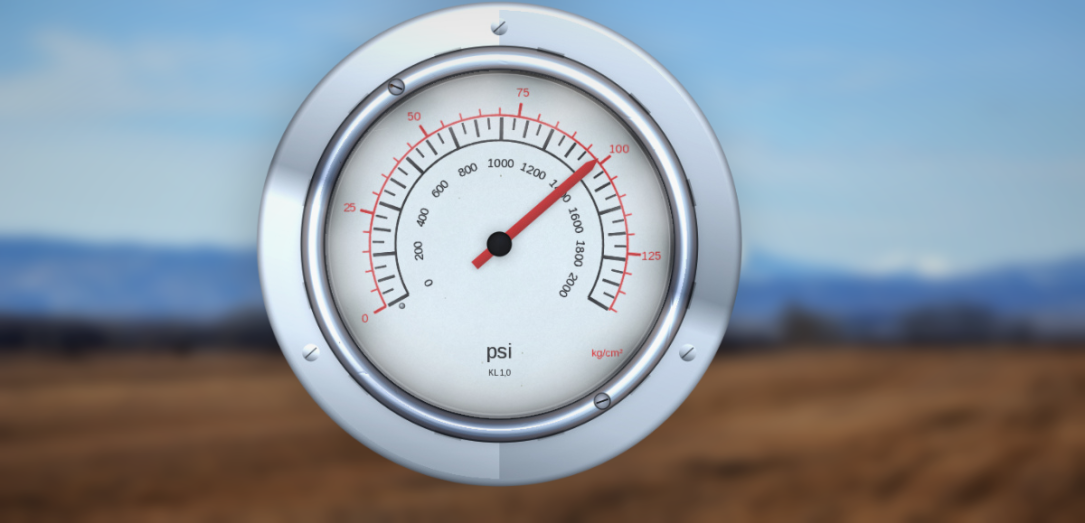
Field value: 1400; psi
